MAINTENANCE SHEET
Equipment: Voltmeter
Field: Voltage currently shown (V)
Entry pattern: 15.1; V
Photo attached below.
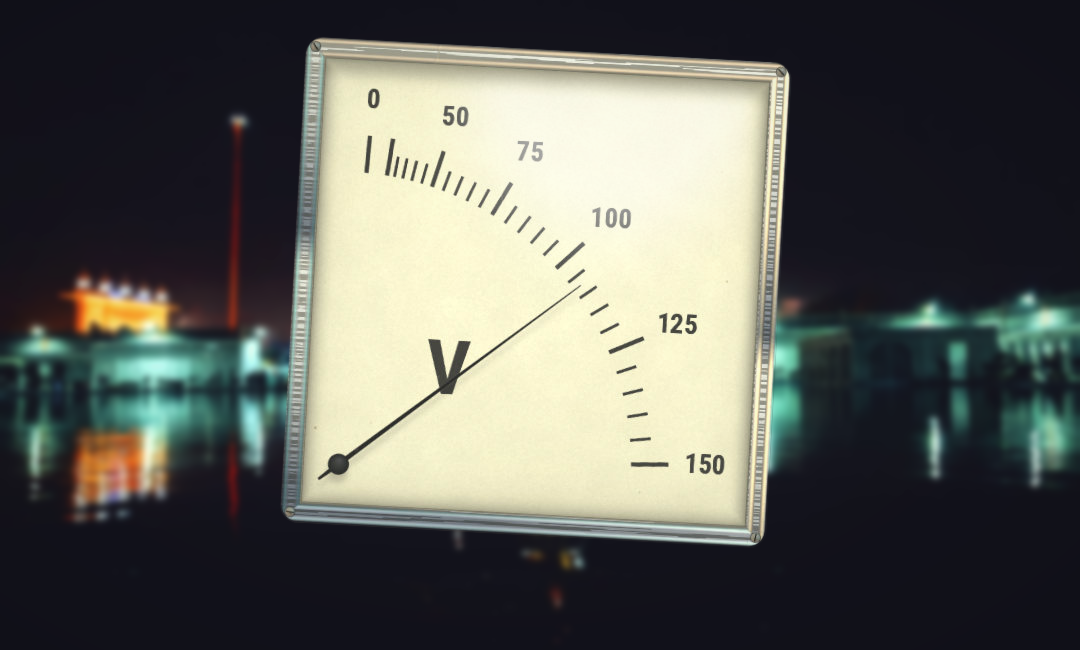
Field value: 107.5; V
